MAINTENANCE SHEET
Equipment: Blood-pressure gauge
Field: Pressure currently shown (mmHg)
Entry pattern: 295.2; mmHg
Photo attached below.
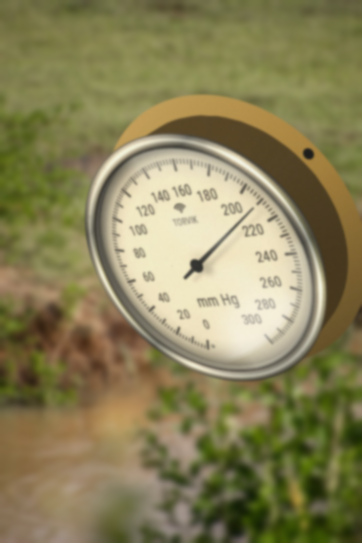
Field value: 210; mmHg
